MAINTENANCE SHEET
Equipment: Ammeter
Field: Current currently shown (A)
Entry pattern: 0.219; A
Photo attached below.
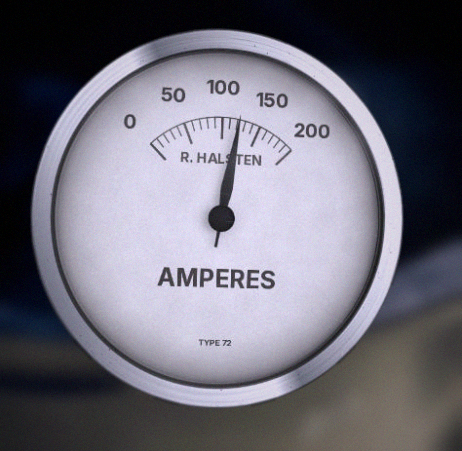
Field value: 120; A
